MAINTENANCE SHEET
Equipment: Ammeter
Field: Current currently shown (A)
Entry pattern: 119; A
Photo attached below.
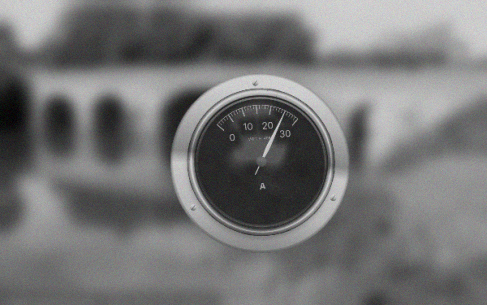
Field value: 25; A
